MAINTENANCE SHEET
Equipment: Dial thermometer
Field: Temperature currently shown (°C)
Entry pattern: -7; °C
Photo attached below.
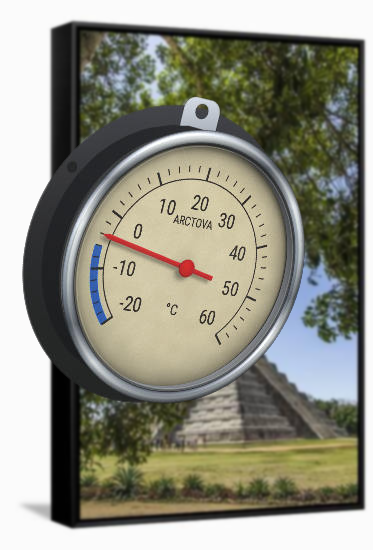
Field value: -4; °C
